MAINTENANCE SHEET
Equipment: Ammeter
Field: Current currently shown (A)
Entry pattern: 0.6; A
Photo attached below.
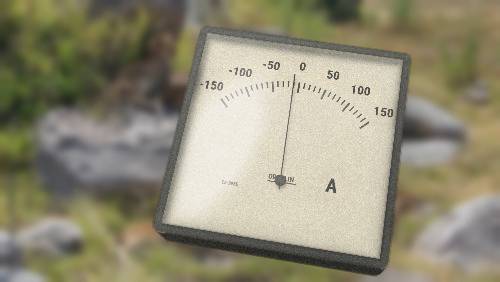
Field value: -10; A
